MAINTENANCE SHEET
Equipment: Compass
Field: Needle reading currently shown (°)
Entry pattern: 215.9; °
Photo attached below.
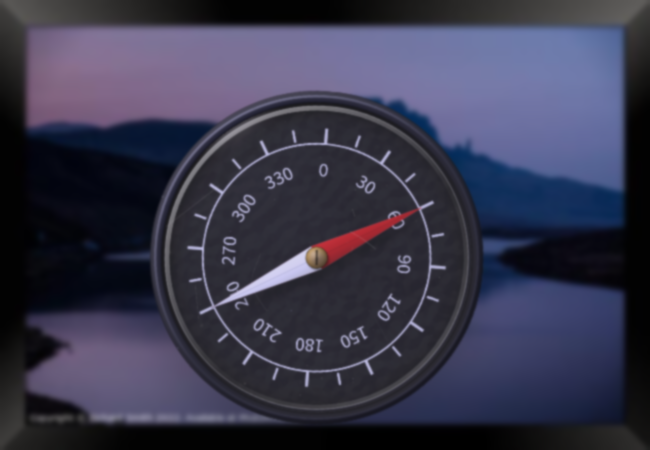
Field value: 60; °
